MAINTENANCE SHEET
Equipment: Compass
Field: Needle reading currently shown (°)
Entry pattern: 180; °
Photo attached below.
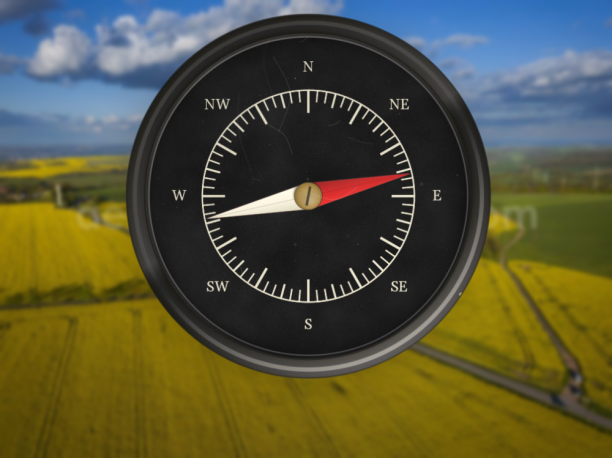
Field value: 77.5; °
